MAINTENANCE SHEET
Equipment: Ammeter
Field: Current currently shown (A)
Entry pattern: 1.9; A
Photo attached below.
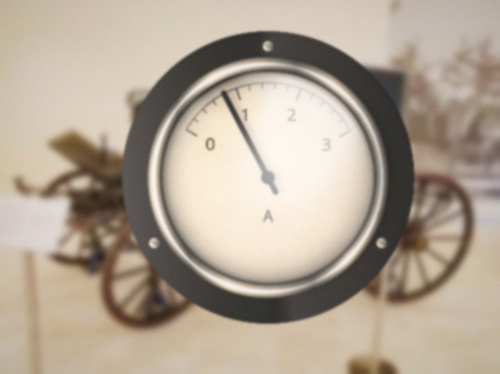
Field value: 0.8; A
